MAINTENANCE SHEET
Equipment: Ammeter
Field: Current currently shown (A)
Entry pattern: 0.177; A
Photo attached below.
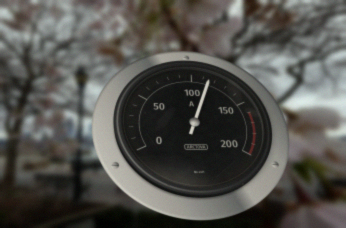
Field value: 115; A
